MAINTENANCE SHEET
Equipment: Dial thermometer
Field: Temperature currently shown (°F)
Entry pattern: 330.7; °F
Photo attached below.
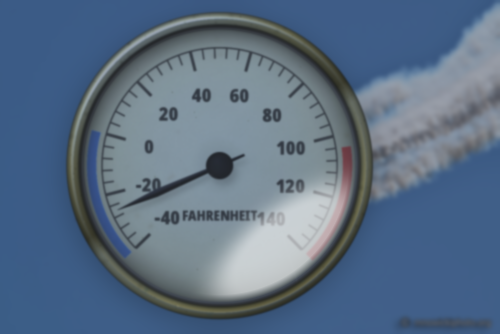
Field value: -26; °F
